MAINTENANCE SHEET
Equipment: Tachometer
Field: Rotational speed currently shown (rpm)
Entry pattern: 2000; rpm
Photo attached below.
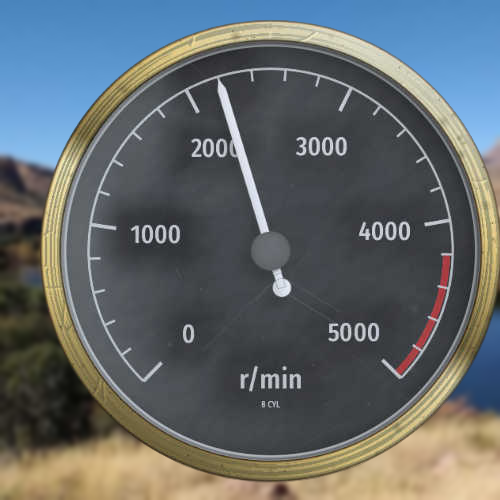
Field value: 2200; rpm
